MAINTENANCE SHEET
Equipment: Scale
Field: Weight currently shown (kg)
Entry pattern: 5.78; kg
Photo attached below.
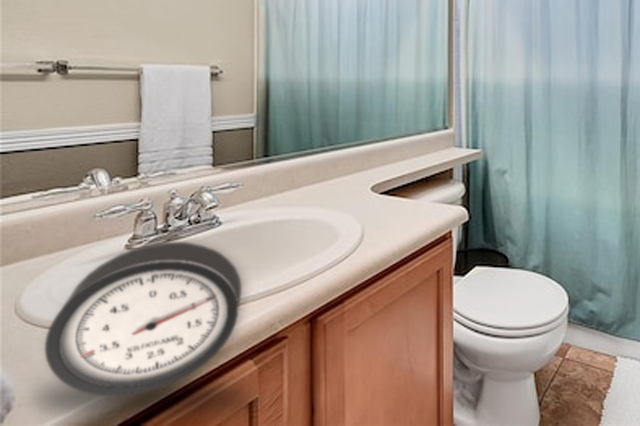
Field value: 1; kg
